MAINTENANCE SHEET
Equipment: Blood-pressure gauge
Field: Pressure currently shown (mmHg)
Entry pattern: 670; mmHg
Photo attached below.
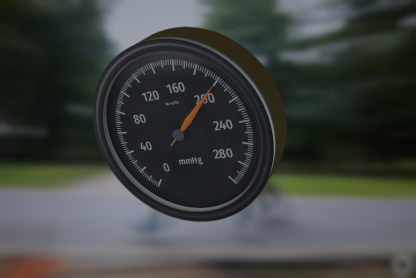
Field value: 200; mmHg
